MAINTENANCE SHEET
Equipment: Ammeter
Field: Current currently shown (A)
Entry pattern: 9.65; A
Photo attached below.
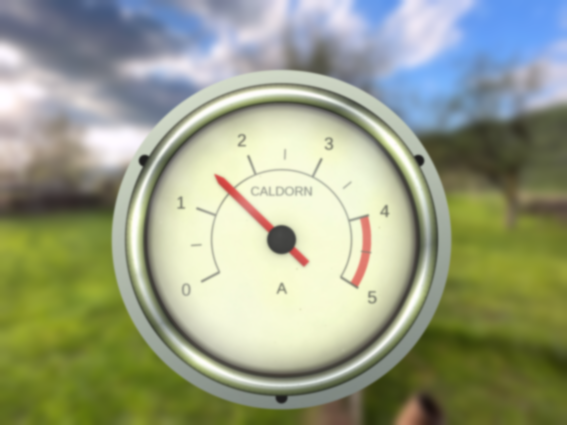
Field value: 1.5; A
